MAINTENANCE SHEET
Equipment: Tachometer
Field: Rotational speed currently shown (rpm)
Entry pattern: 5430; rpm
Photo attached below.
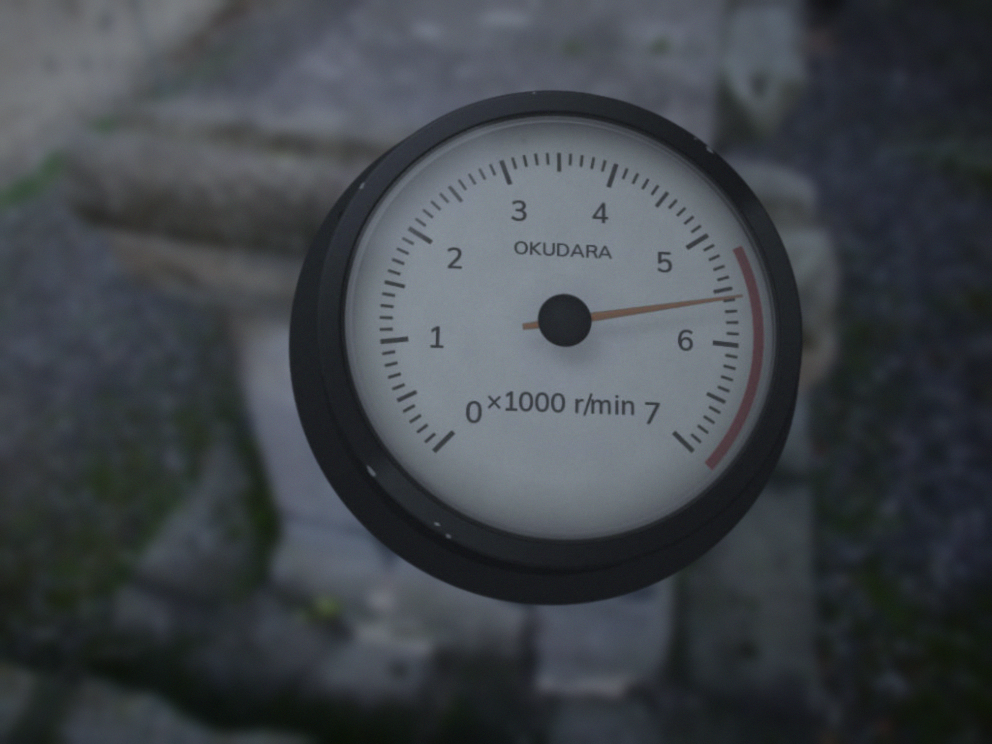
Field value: 5600; rpm
